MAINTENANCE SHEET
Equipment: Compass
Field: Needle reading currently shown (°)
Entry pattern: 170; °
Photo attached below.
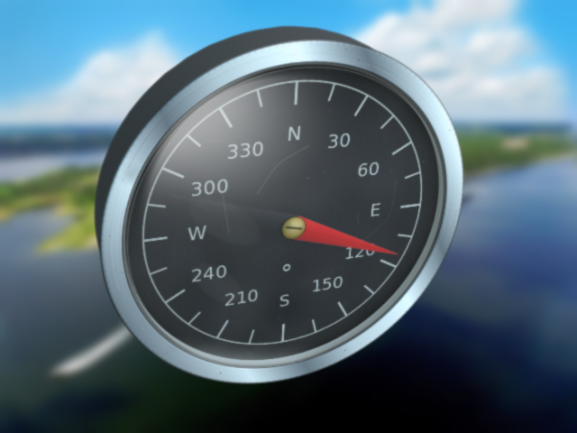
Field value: 112.5; °
